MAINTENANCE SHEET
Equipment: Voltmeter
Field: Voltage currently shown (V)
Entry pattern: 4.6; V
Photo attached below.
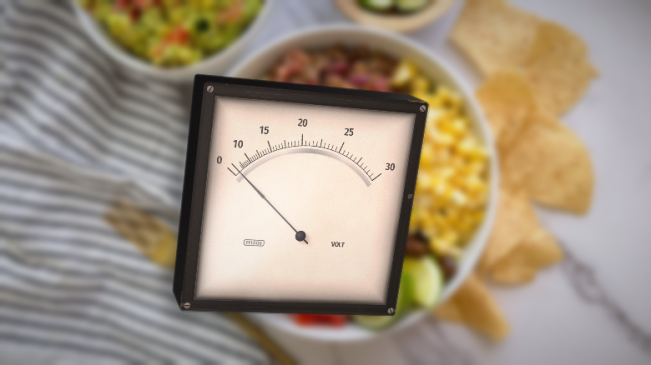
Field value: 5; V
